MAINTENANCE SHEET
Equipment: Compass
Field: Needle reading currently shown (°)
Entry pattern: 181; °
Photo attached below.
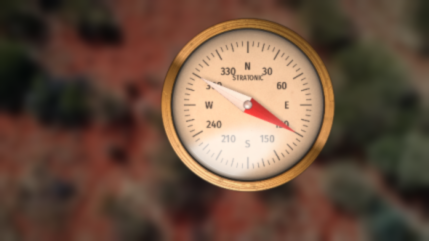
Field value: 120; °
